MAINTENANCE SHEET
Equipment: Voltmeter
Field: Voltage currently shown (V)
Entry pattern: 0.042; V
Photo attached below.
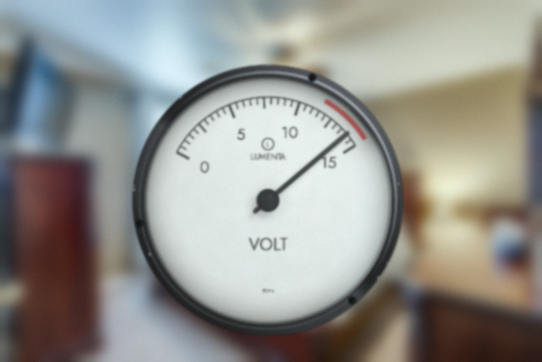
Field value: 14; V
